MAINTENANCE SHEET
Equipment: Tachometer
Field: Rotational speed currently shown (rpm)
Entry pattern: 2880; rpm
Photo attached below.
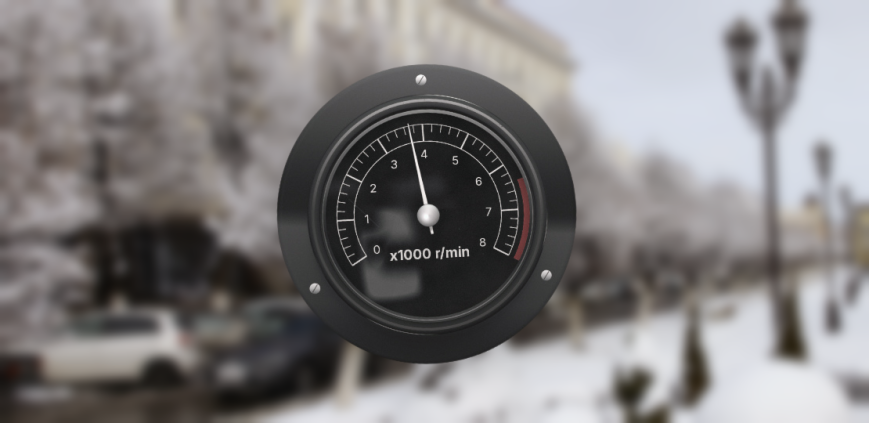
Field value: 3700; rpm
